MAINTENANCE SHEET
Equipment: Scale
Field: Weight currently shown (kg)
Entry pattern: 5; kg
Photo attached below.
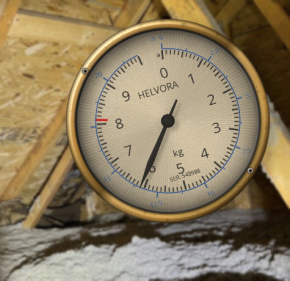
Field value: 6.1; kg
